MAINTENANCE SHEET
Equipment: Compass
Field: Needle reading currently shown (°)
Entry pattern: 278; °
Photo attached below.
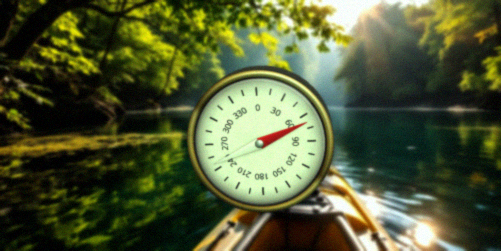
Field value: 67.5; °
